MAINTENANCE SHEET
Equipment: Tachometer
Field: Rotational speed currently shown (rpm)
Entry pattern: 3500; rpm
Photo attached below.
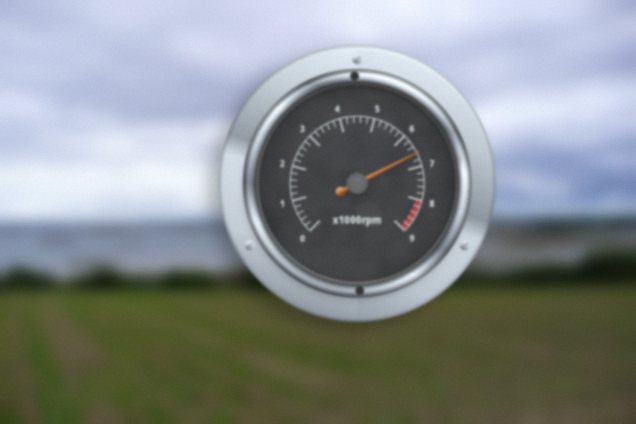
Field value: 6600; rpm
